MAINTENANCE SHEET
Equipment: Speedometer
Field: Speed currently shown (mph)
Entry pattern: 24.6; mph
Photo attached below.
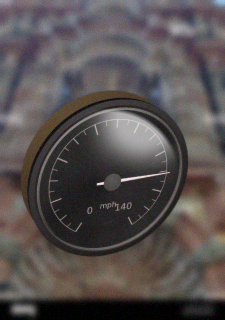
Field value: 110; mph
